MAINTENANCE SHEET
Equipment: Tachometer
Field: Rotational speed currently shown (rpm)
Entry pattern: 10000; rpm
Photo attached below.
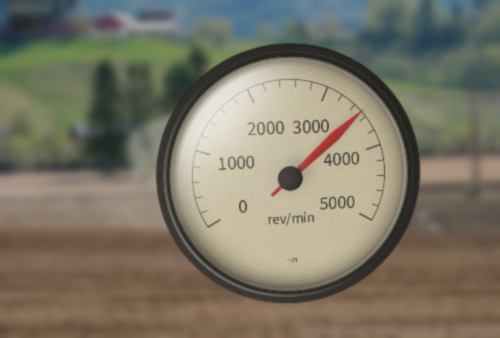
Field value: 3500; rpm
